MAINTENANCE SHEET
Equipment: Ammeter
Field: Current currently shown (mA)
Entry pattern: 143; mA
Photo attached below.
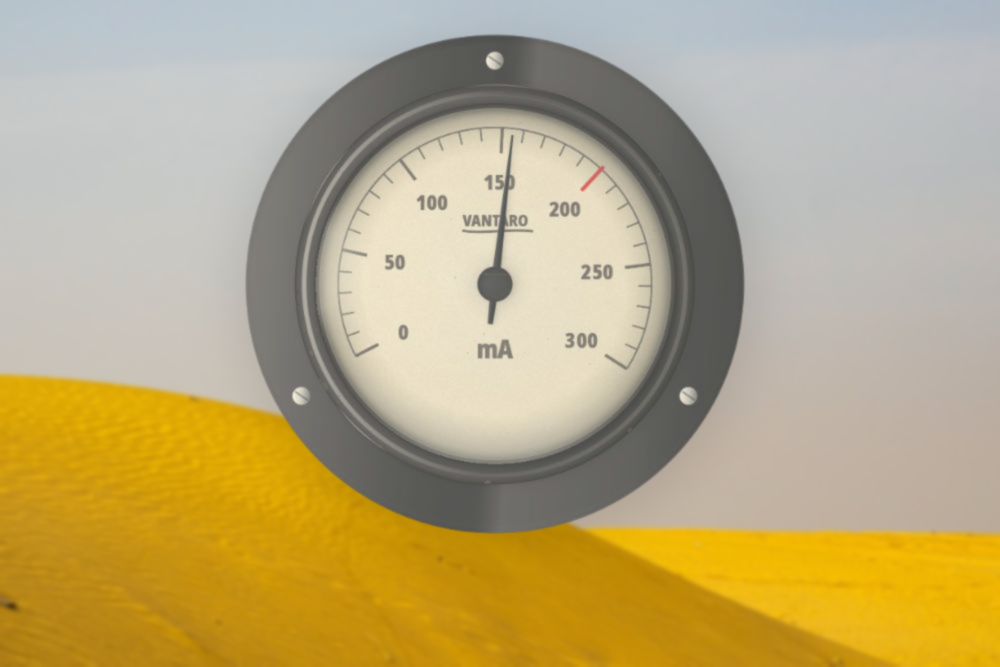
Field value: 155; mA
